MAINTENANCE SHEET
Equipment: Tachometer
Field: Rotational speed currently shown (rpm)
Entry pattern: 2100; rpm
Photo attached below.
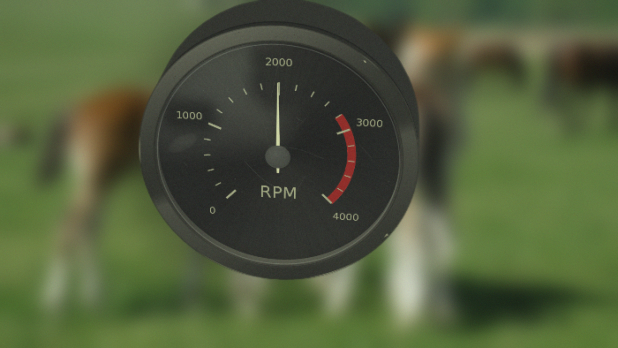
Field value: 2000; rpm
